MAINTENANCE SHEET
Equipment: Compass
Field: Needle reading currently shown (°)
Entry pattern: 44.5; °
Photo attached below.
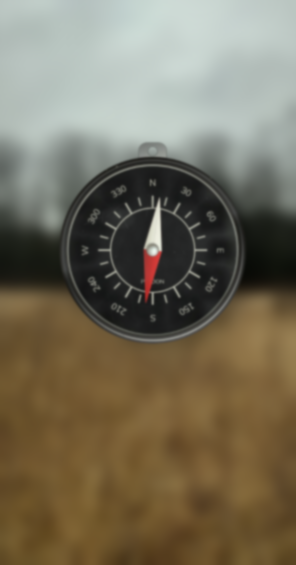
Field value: 187.5; °
